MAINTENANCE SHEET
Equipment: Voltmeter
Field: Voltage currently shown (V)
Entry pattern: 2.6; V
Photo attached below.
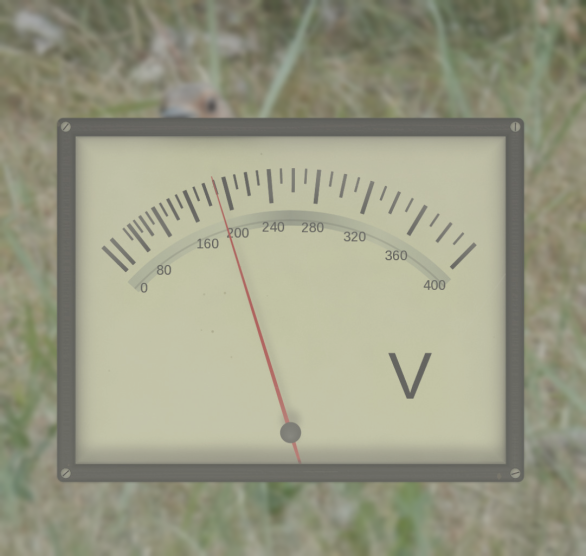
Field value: 190; V
